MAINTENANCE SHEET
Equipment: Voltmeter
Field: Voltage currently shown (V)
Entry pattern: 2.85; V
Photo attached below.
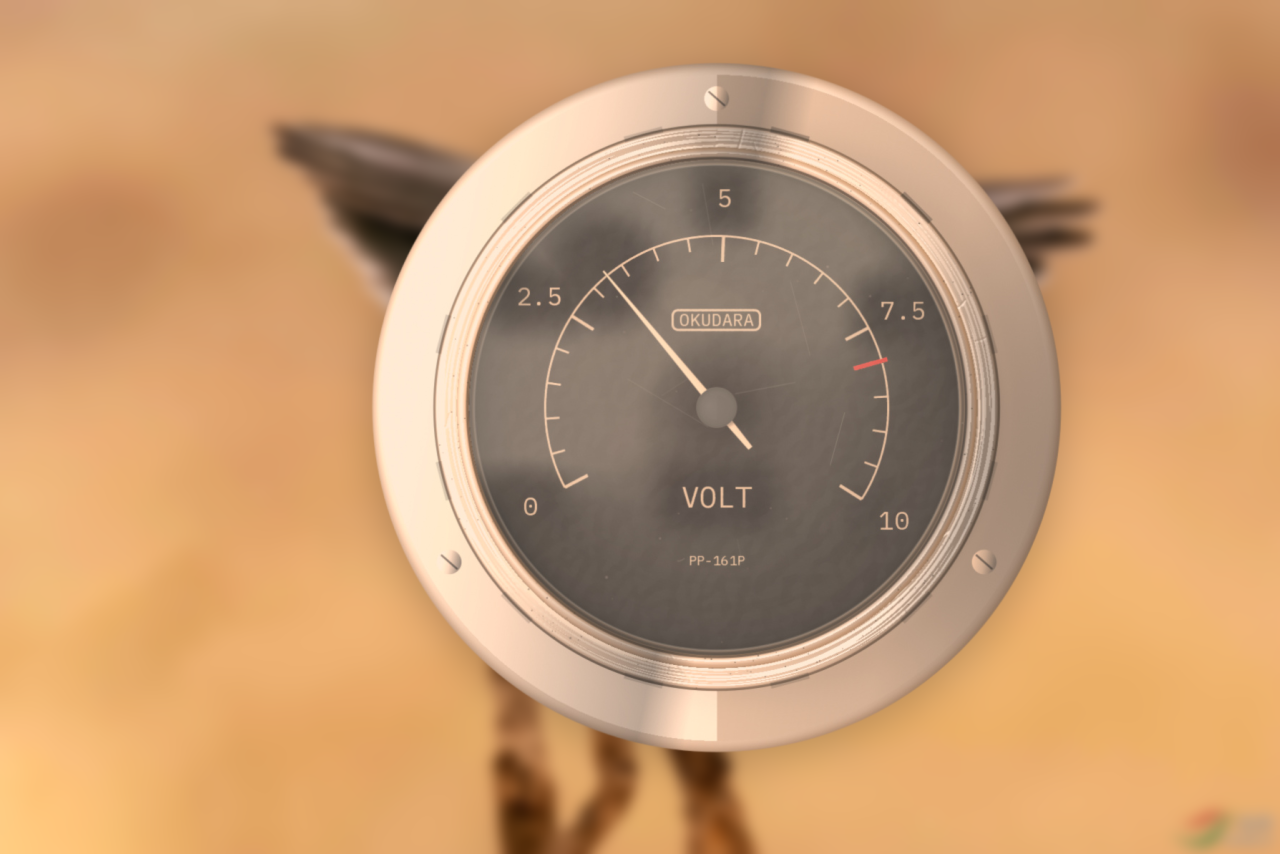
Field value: 3.25; V
